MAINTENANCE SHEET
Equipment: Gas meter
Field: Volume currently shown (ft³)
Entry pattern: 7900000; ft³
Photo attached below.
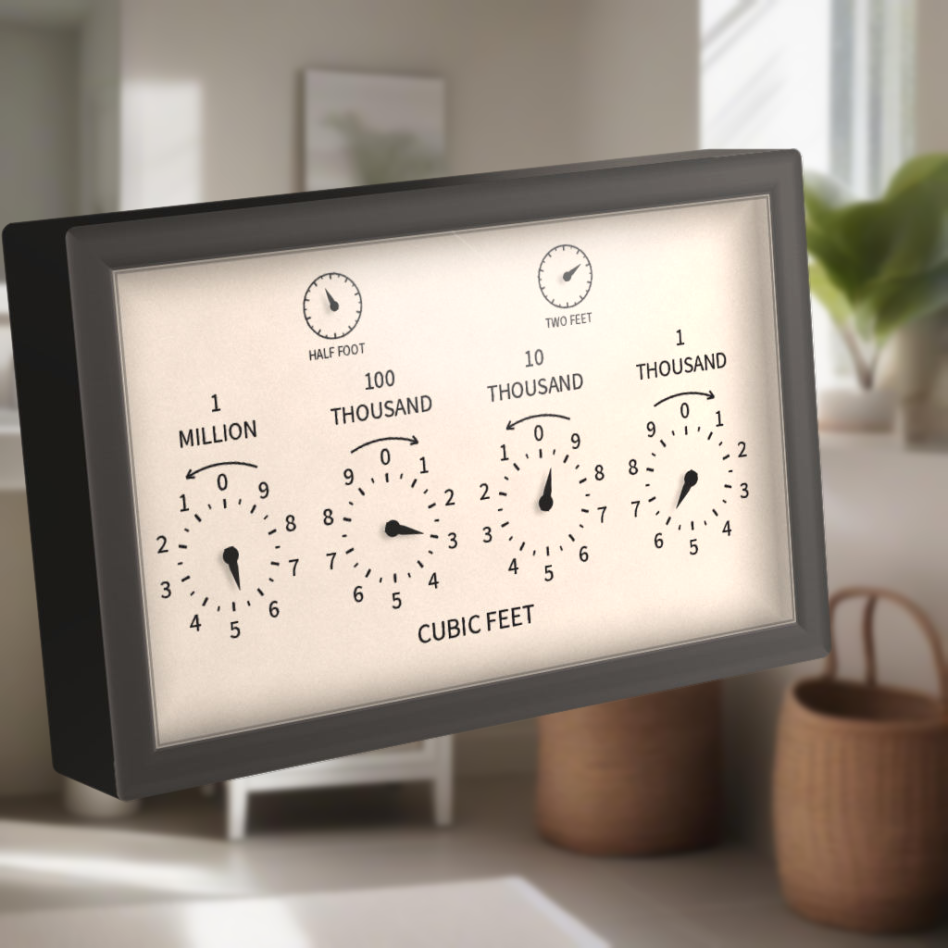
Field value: 529600; ft³
